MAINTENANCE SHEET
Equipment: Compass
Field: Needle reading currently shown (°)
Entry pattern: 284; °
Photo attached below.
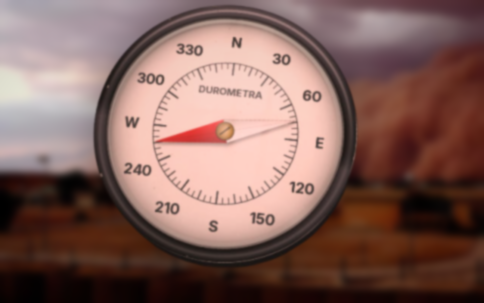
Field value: 255; °
